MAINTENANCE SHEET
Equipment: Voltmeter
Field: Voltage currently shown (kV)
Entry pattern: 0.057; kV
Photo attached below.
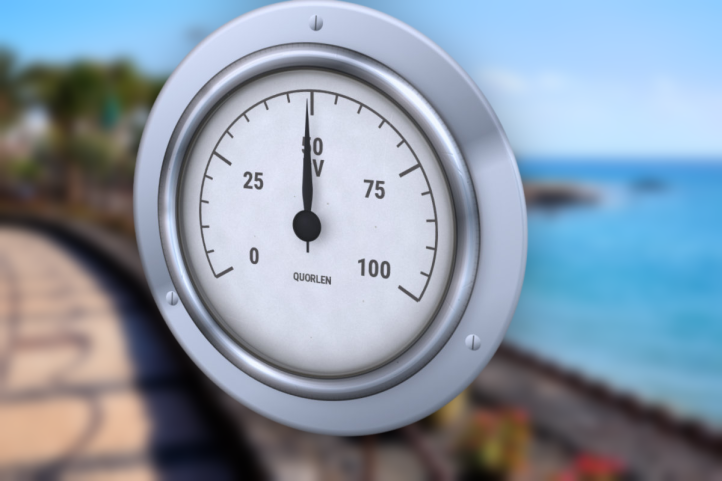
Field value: 50; kV
